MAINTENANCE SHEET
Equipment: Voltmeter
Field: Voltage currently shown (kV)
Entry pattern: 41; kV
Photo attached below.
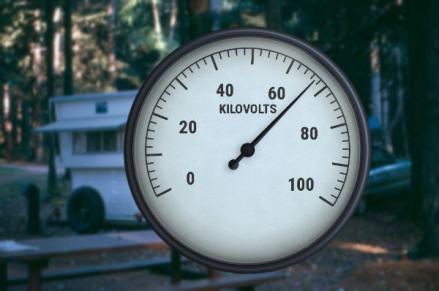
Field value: 67; kV
